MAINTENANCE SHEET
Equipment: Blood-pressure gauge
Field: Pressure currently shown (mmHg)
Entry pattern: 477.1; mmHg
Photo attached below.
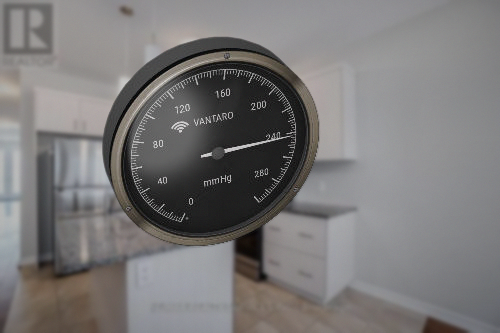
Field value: 240; mmHg
